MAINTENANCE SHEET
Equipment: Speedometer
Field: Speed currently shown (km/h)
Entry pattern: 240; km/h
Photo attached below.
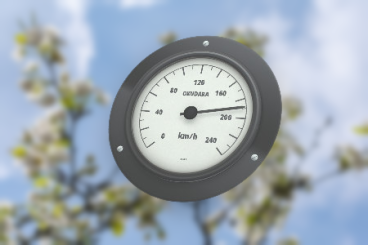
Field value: 190; km/h
